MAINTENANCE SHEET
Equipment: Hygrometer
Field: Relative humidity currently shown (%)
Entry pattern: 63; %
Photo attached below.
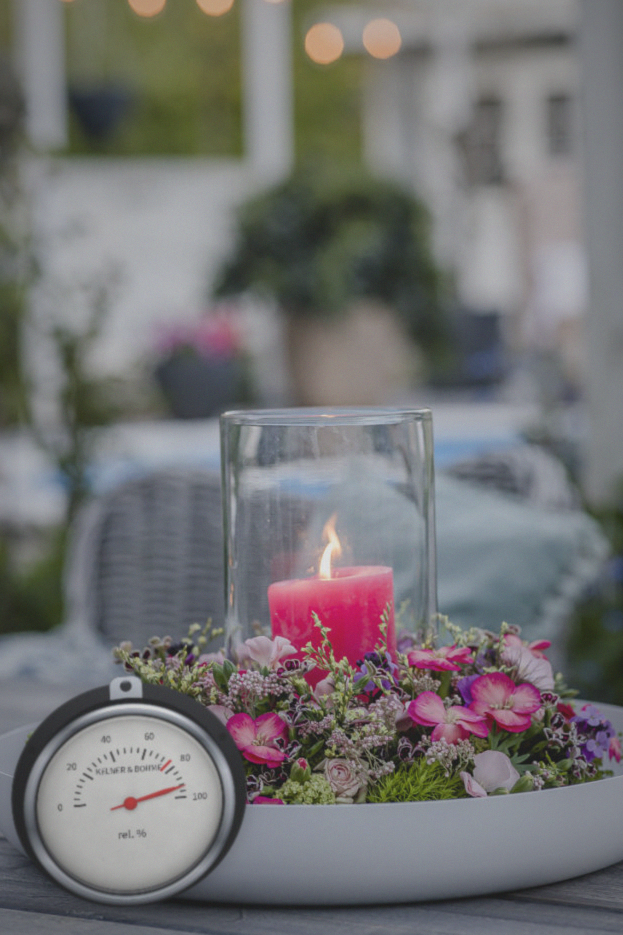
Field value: 92; %
